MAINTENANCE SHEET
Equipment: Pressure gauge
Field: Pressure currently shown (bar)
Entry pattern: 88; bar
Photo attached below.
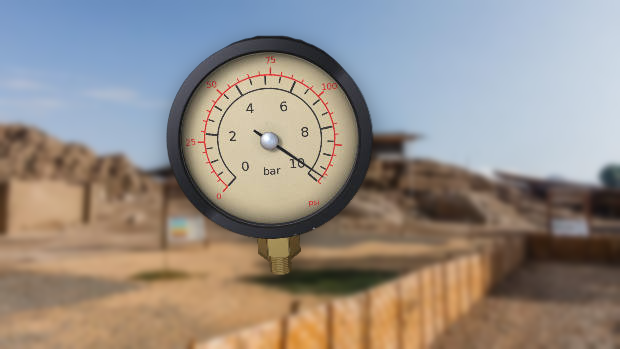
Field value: 9.75; bar
